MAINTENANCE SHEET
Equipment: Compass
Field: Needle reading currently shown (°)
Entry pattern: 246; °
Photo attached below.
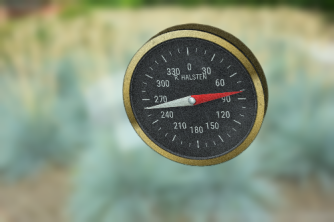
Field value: 80; °
